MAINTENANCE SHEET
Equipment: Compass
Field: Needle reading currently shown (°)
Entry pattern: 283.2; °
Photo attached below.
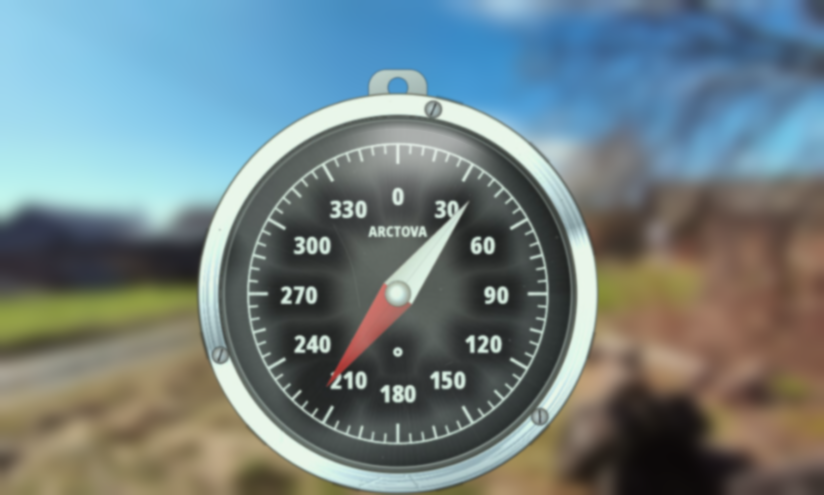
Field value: 217.5; °
